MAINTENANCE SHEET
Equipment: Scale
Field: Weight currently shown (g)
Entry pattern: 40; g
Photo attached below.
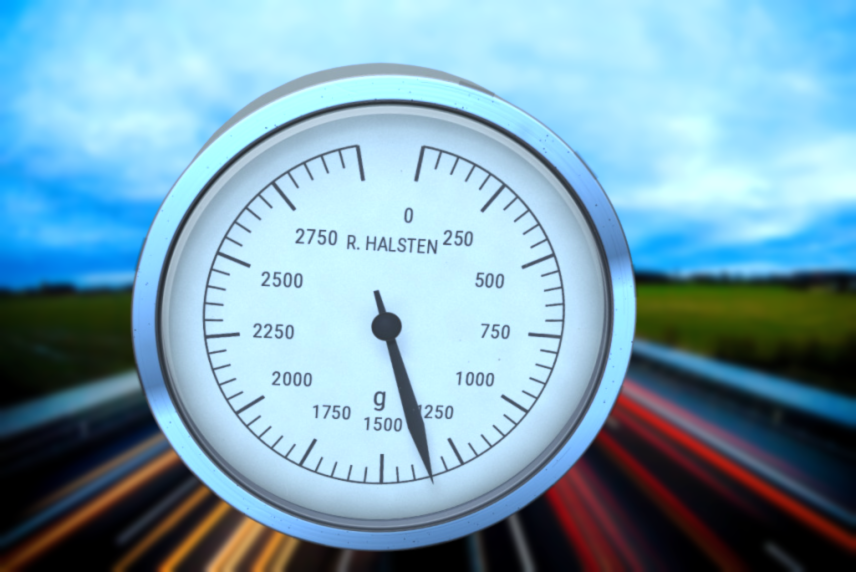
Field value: 1350; g
